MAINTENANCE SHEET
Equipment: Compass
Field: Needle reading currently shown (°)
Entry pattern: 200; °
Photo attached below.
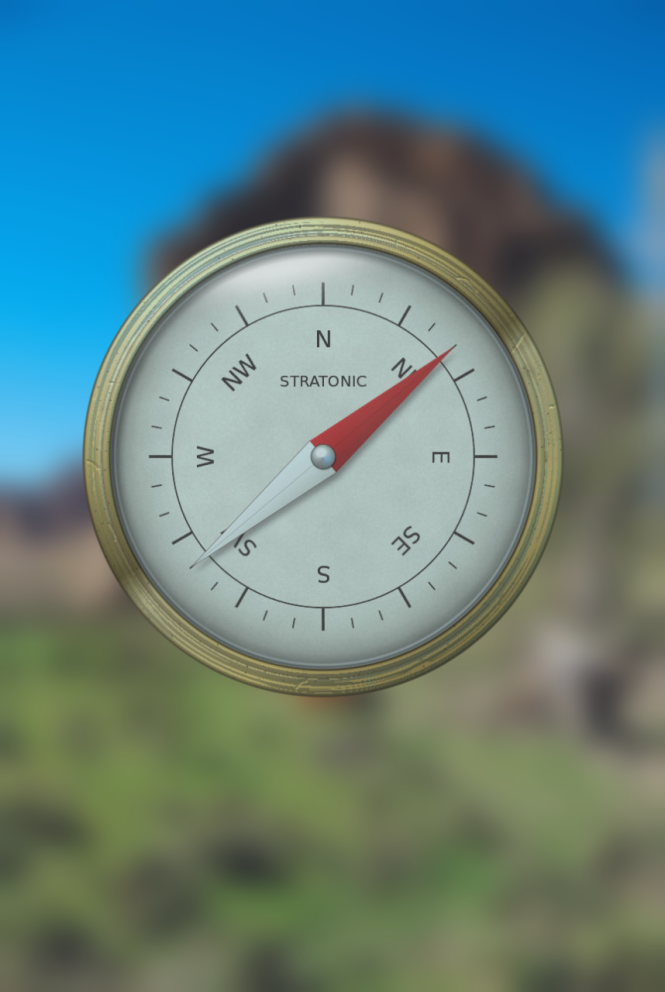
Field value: 50; °
